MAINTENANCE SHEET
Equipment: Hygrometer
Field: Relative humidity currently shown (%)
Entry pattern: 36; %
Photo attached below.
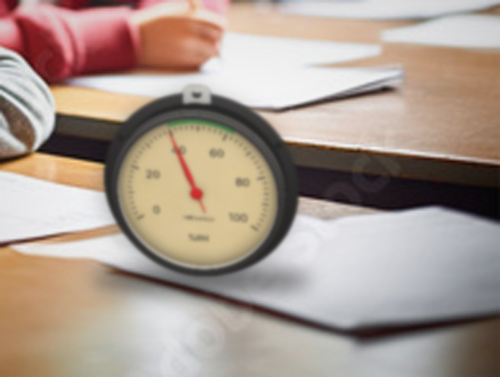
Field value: 40; %
